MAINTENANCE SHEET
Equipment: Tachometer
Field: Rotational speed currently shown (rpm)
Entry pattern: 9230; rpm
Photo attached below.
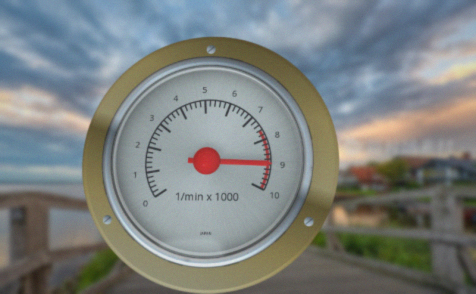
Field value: 9000; rpm
